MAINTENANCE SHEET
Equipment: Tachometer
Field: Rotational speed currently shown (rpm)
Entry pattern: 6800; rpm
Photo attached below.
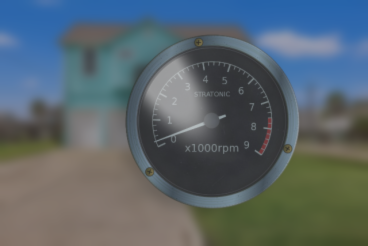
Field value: 200; rpm
